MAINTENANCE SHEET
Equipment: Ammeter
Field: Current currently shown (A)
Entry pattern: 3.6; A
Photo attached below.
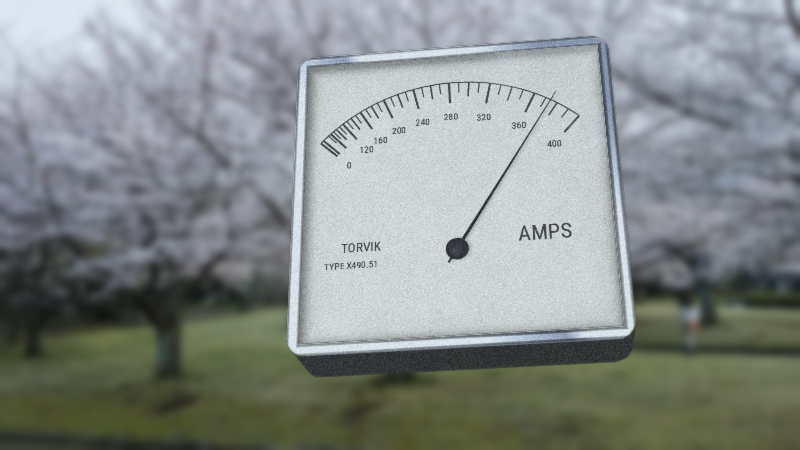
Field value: 375; A
